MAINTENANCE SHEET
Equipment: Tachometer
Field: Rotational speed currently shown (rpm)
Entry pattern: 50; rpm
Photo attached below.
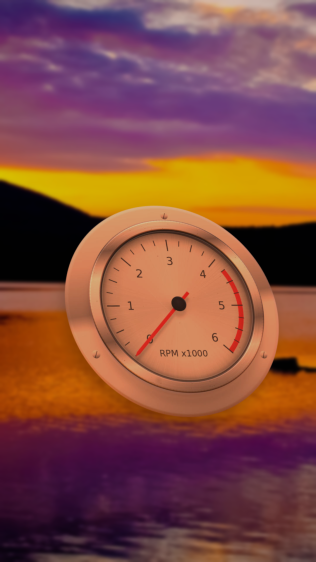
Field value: 0; rpm
